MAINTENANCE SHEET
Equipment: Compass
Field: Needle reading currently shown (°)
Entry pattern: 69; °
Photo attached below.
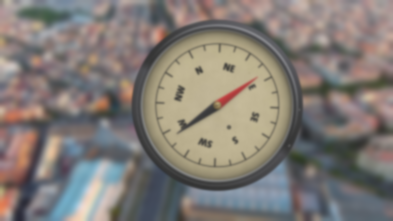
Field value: 82.5; °
